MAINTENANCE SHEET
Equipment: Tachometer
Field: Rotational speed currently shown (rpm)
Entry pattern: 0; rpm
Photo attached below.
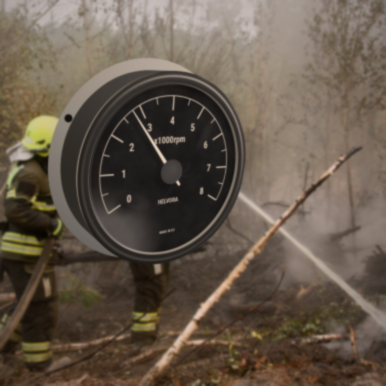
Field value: 2750; rpm
